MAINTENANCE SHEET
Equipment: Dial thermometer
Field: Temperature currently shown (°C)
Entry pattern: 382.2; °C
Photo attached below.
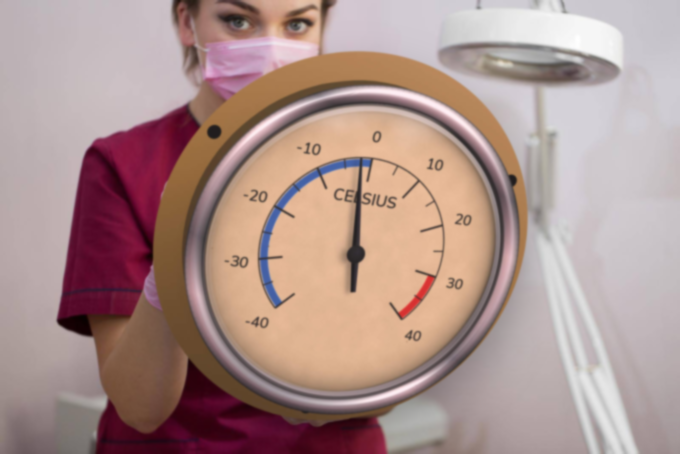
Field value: -2.5; °C
